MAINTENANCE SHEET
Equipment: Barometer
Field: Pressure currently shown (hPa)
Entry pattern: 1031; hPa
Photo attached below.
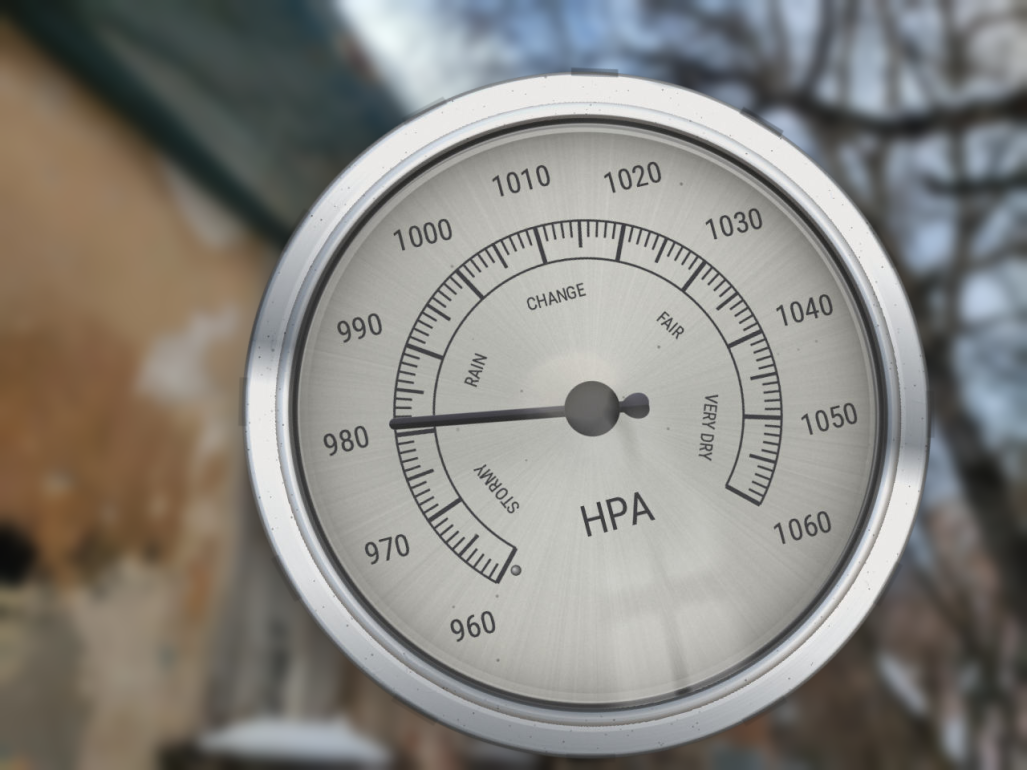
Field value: 981; hPa
